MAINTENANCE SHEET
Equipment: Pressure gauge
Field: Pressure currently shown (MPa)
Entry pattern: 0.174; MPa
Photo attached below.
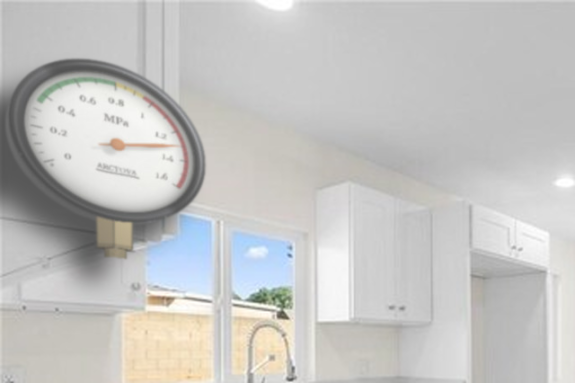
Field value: 1.3; MPa
